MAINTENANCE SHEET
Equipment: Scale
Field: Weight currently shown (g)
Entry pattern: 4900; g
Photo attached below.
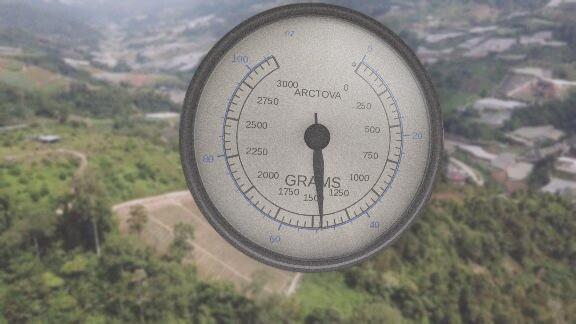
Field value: 1450; g
